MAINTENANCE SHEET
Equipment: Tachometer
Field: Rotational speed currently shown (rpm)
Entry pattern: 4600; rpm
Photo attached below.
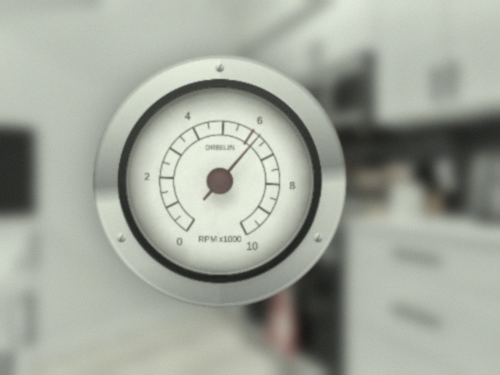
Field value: 6250; rpm
